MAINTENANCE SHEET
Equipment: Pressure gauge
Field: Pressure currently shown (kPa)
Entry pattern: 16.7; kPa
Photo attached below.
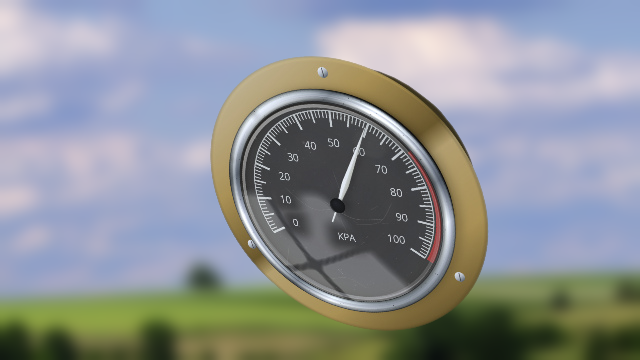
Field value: 60; kPa
